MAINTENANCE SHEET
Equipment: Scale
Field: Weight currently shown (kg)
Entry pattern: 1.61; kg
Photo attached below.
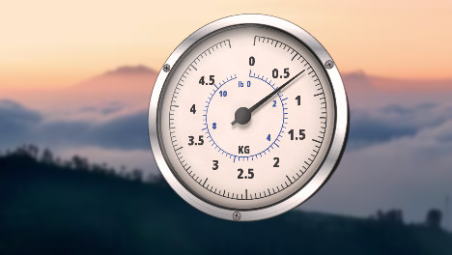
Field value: 0.7; kg
